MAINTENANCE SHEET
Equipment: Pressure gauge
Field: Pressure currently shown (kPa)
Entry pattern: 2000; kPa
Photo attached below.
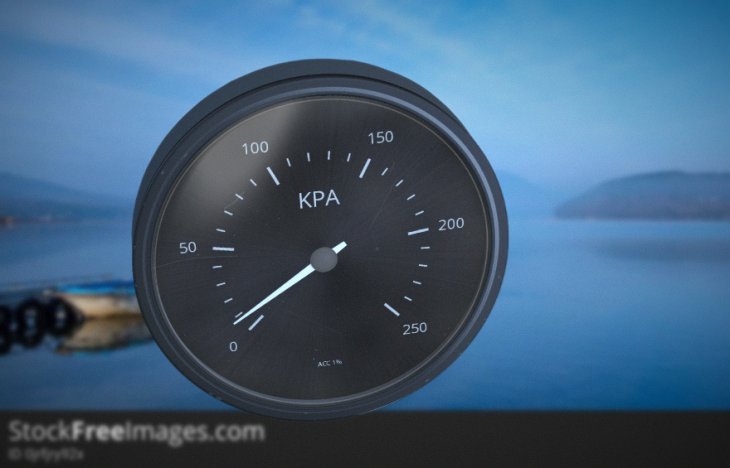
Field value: 10; kPa
